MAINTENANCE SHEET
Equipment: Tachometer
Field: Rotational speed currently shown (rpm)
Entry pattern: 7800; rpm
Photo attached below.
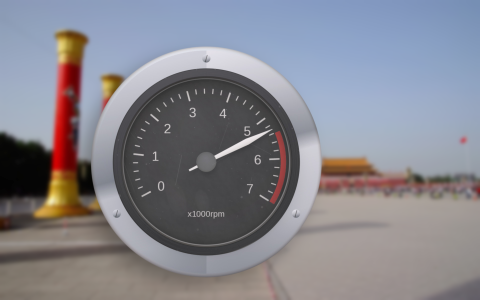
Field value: 5300; rpm
